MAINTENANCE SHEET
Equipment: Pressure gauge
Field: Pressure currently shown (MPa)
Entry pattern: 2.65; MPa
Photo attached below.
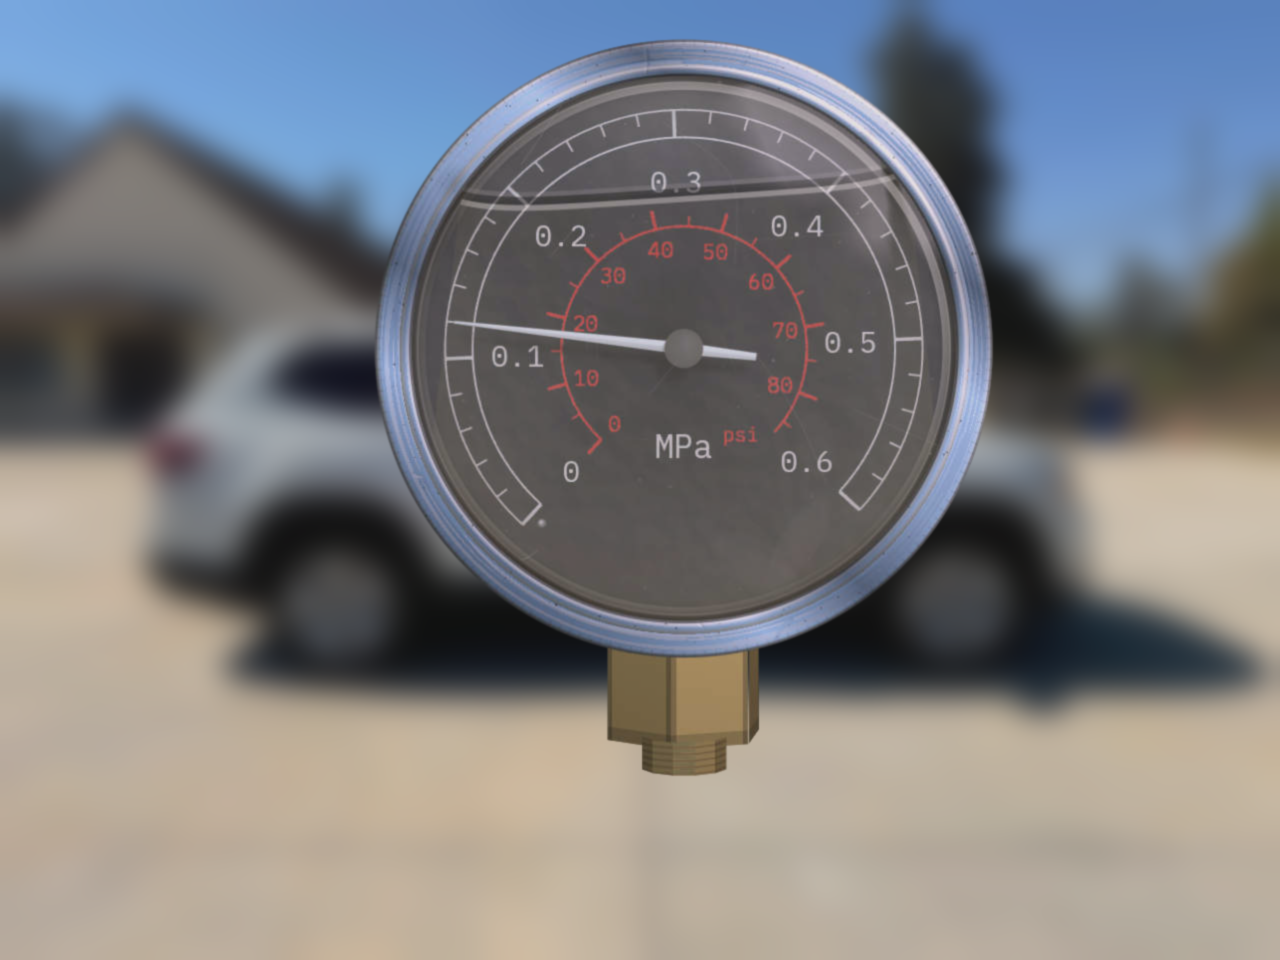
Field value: 0.12; MPa
